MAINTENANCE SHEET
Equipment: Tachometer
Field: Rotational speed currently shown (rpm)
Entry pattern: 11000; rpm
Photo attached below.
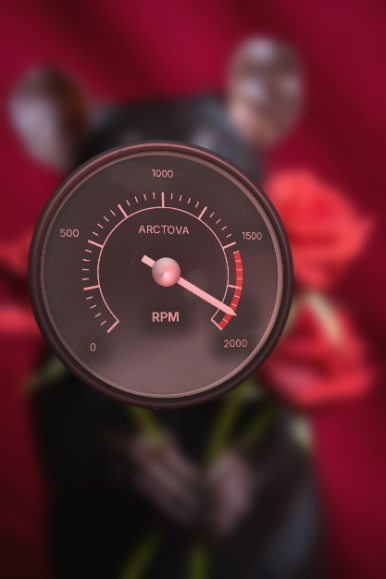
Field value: 1900; rpm
